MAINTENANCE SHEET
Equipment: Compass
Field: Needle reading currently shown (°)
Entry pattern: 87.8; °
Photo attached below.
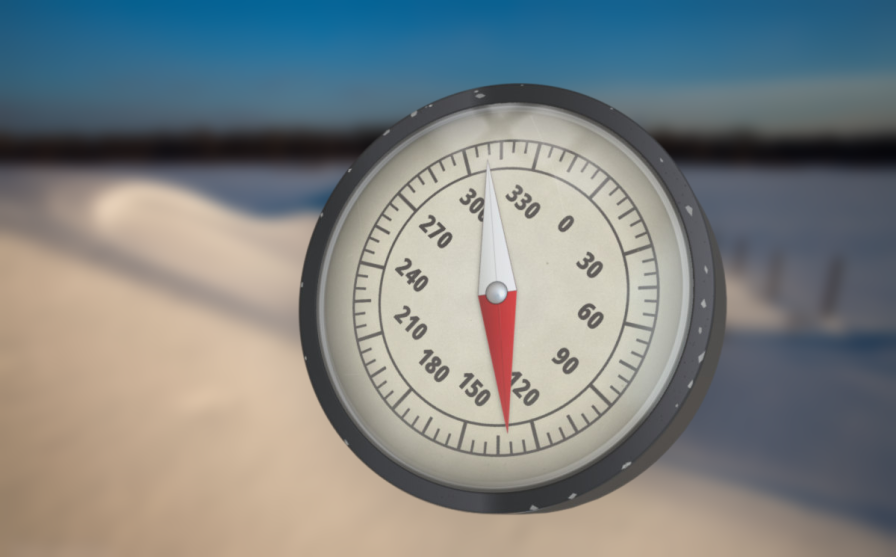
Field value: 130; °
